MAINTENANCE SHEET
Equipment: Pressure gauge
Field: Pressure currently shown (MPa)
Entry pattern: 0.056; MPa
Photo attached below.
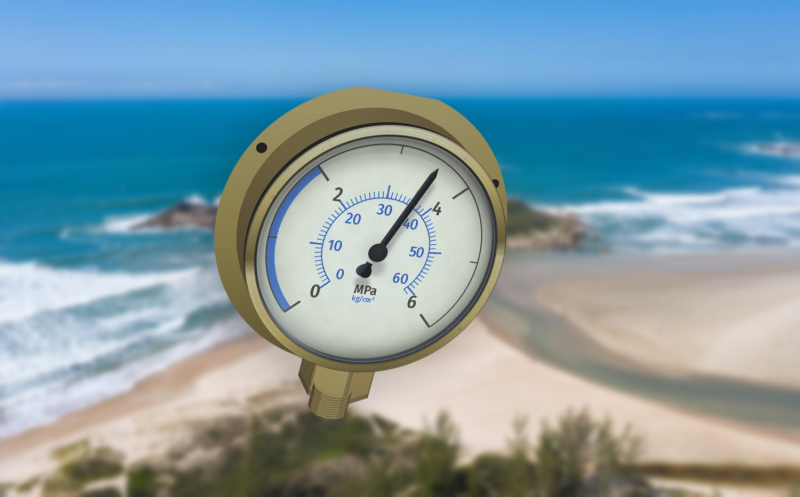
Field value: 3.5; MPa
